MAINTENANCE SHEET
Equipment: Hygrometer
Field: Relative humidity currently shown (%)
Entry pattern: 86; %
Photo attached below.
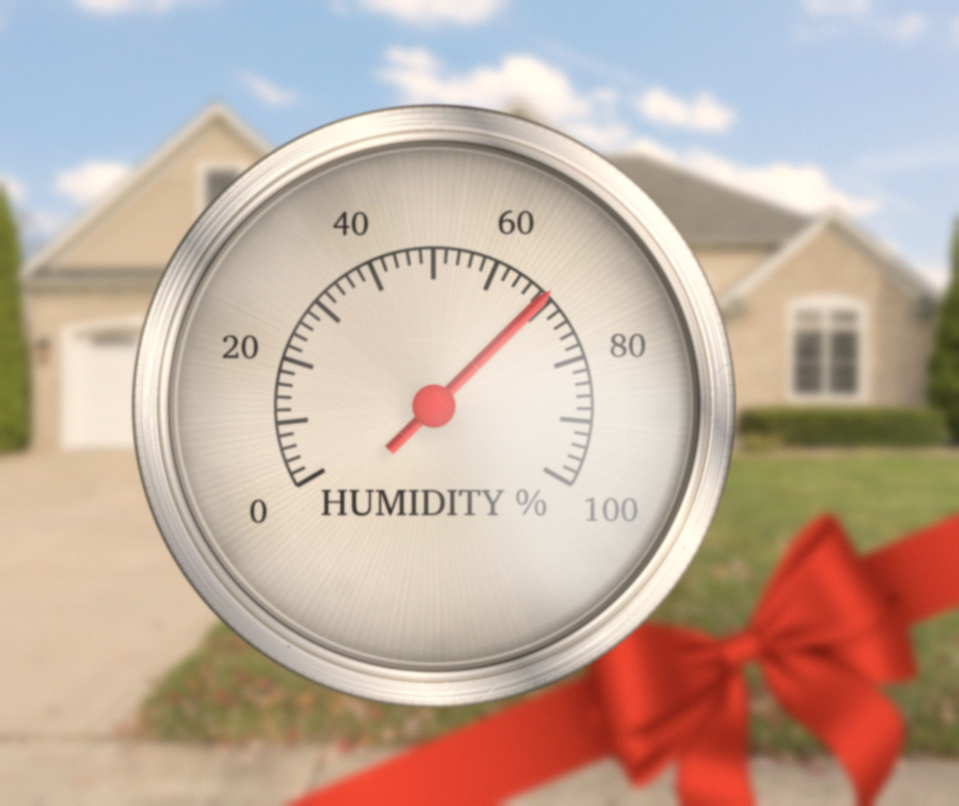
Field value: 69; %
